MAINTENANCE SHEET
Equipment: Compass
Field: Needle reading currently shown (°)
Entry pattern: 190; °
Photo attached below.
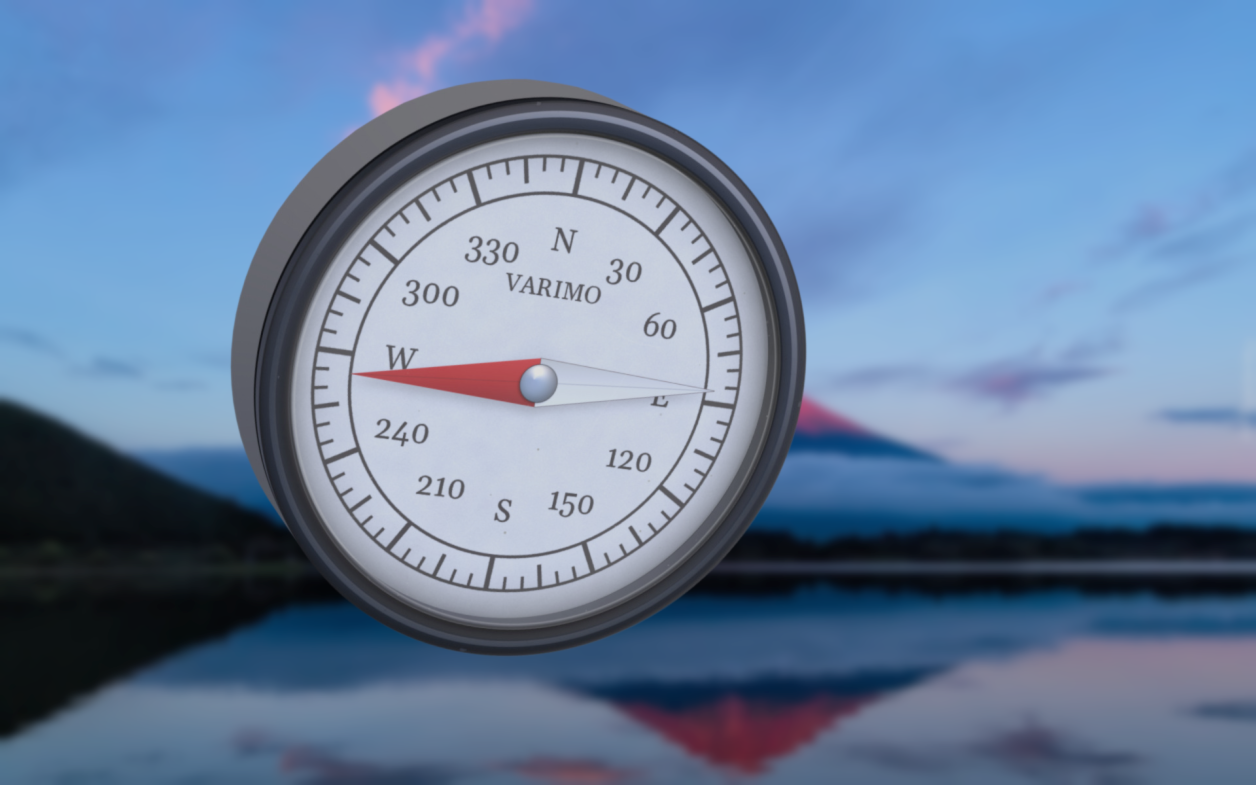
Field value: 265; °
